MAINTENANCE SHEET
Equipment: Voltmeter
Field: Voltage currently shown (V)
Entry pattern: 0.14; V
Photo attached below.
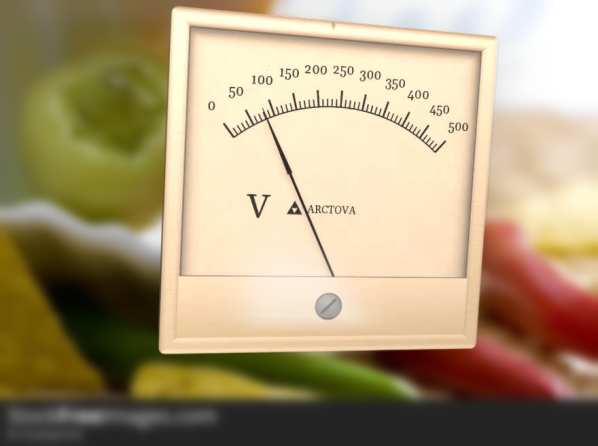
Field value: 80; V
